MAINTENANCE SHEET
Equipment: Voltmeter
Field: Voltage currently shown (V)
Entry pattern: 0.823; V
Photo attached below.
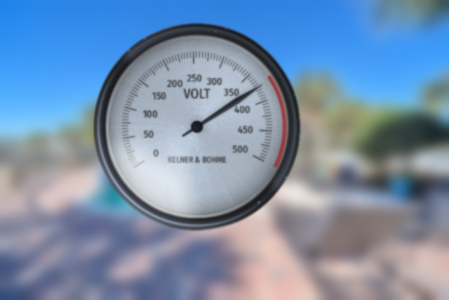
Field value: 375; V
